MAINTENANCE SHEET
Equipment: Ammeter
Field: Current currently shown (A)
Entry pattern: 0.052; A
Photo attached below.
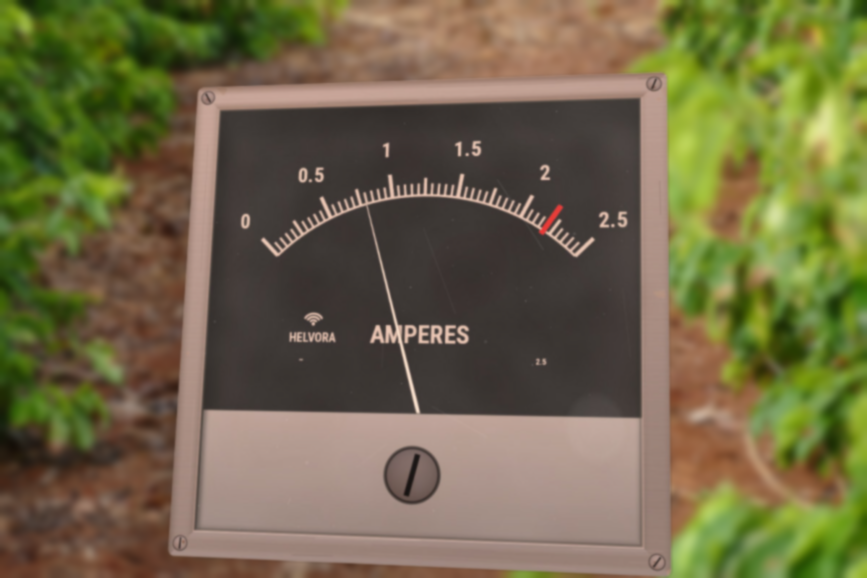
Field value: 0.8; A
